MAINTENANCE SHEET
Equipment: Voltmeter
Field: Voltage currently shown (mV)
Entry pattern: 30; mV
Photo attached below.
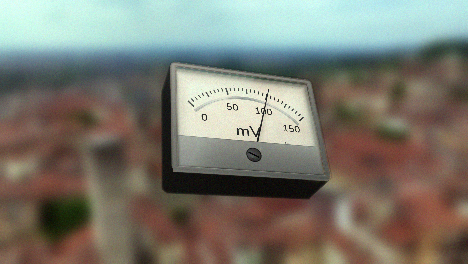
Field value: 100; mV
